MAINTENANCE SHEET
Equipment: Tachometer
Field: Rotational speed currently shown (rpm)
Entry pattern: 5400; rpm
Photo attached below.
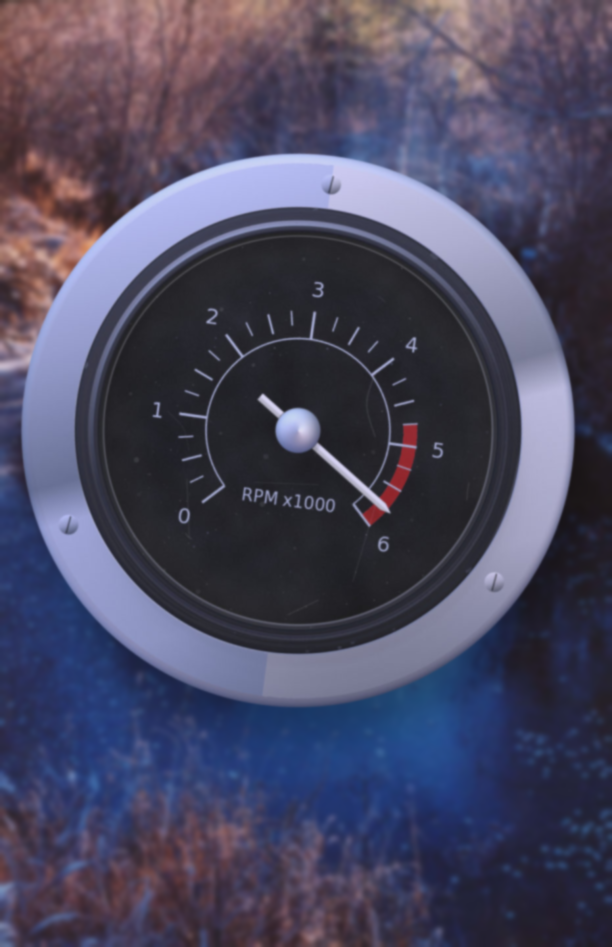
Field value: 5750; rpm
